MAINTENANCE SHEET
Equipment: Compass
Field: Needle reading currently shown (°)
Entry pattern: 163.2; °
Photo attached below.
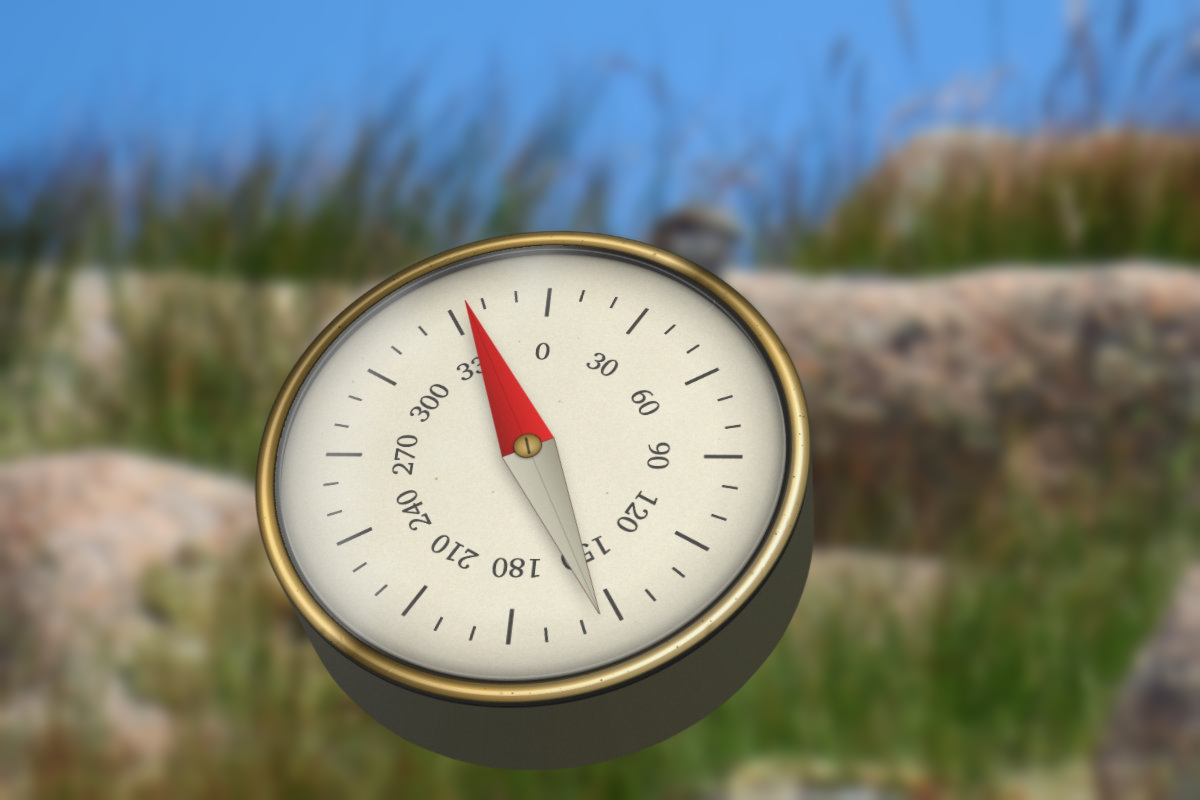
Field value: 335; °
